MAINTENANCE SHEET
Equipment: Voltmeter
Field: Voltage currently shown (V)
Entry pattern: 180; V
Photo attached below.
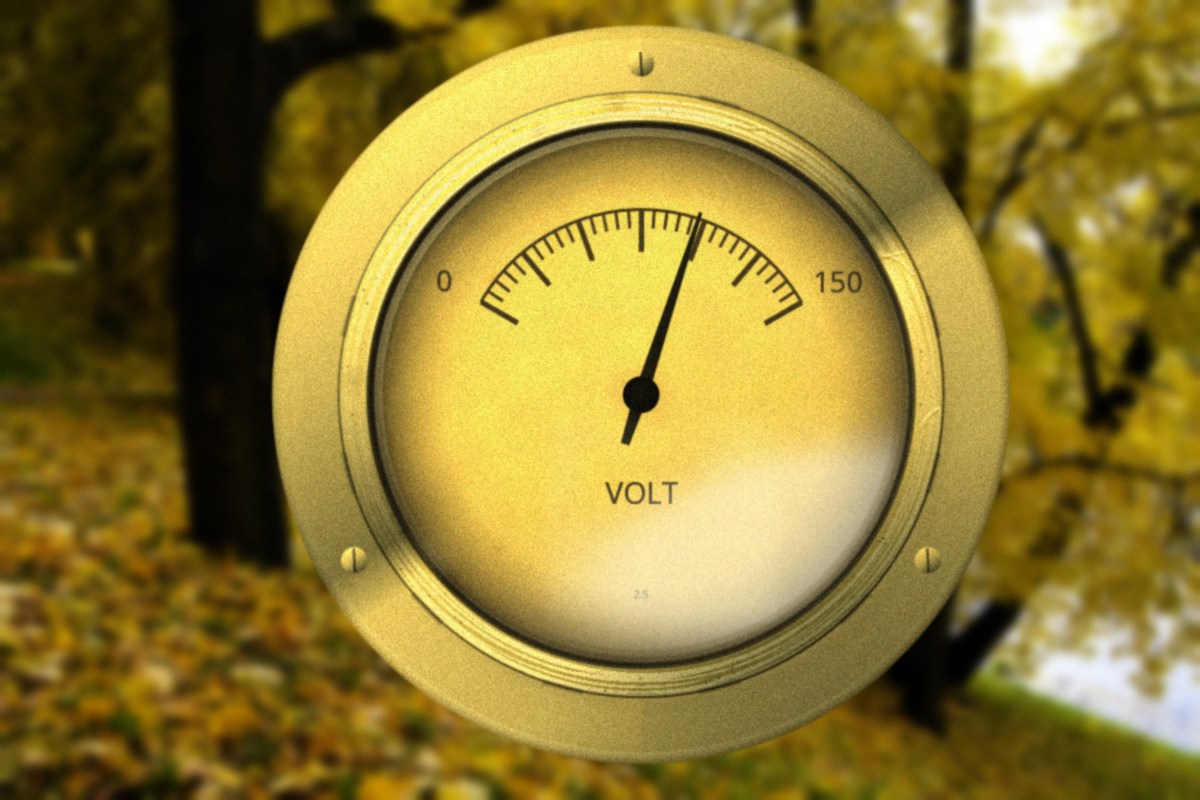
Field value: 97.5; V
